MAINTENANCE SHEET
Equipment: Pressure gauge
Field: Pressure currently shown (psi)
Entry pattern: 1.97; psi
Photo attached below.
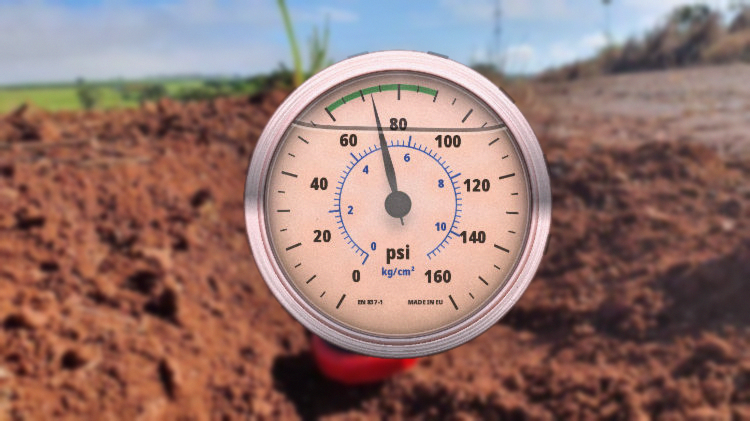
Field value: 72.5; psi
